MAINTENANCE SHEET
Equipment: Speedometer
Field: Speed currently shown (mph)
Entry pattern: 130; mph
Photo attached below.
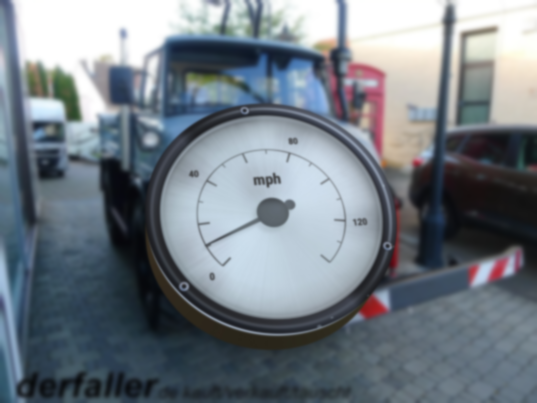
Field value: 10; mph
